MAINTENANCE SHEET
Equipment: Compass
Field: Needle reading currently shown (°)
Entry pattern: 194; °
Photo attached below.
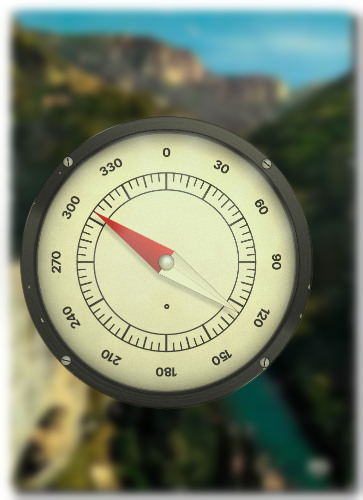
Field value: 305; °
